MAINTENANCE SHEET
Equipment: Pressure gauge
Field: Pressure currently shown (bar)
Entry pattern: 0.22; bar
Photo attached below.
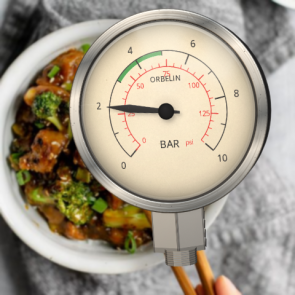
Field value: 2; bar
